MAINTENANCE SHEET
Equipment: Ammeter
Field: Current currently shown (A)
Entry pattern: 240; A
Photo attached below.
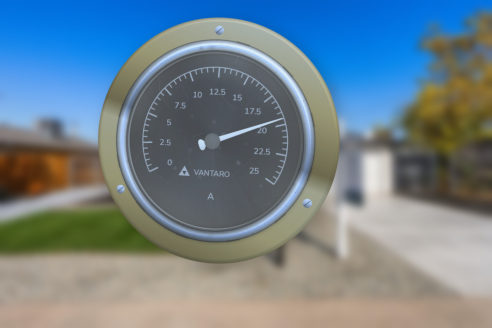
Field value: 19.5; A
